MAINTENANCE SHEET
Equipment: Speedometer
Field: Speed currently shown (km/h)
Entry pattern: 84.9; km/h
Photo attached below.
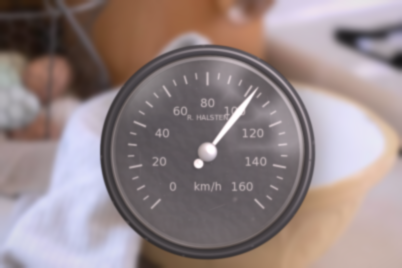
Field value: 102.5; km/h
